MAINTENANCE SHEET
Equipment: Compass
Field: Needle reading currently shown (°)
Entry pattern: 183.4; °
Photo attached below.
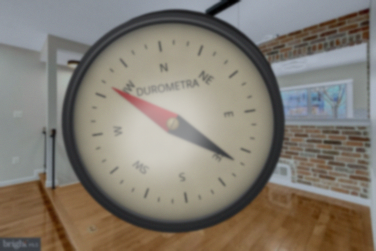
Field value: 310; °
